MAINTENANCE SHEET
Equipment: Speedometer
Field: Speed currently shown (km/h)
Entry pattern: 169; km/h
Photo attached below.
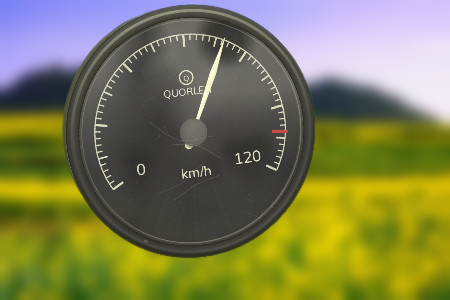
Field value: 72; km/h
